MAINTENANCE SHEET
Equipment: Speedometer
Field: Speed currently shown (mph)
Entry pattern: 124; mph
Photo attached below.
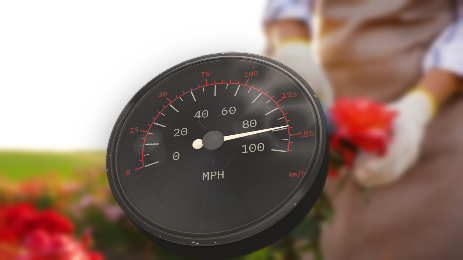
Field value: 90; mph
